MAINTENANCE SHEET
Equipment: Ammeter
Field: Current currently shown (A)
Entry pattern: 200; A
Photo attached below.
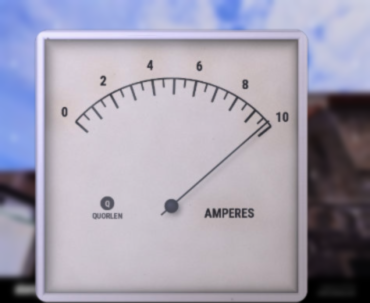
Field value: 9.75; A
